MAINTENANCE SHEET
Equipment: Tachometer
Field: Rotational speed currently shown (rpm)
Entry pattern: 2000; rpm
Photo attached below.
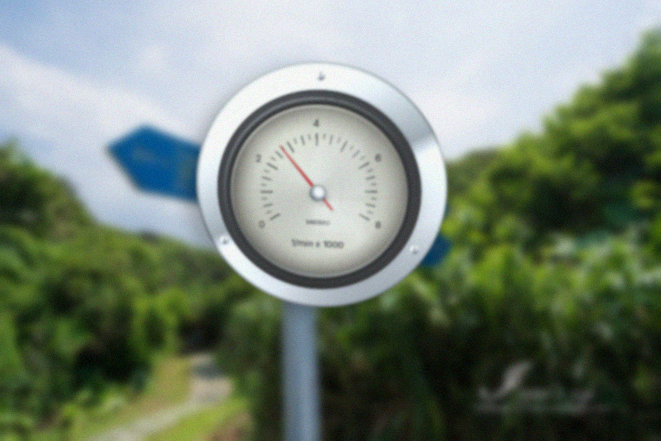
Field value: 2750; rpm
